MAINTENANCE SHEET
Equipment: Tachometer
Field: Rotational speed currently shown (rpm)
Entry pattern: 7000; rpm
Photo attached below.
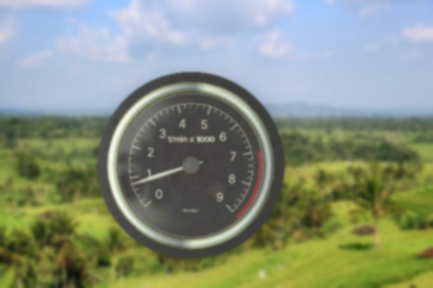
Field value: 800; rpm
